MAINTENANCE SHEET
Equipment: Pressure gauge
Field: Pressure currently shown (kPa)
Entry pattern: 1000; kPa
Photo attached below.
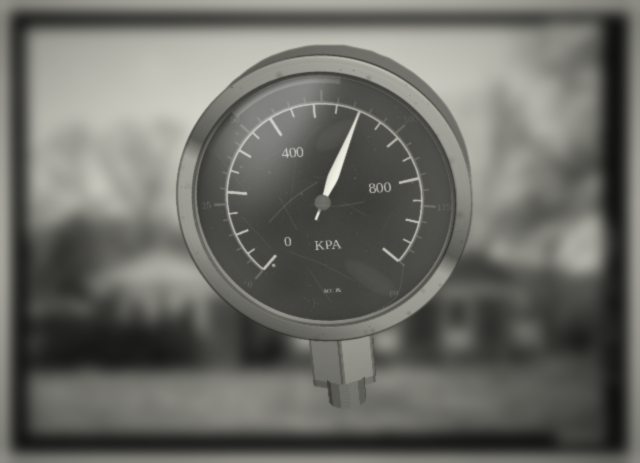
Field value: 600; kPa
